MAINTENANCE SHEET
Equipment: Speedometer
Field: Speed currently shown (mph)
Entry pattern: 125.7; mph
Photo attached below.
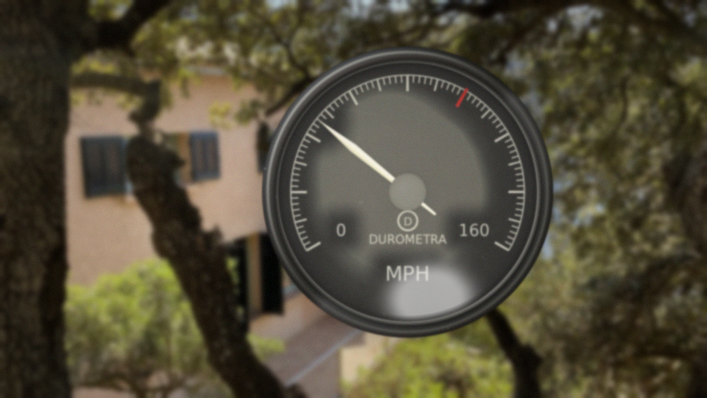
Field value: 46; mph
